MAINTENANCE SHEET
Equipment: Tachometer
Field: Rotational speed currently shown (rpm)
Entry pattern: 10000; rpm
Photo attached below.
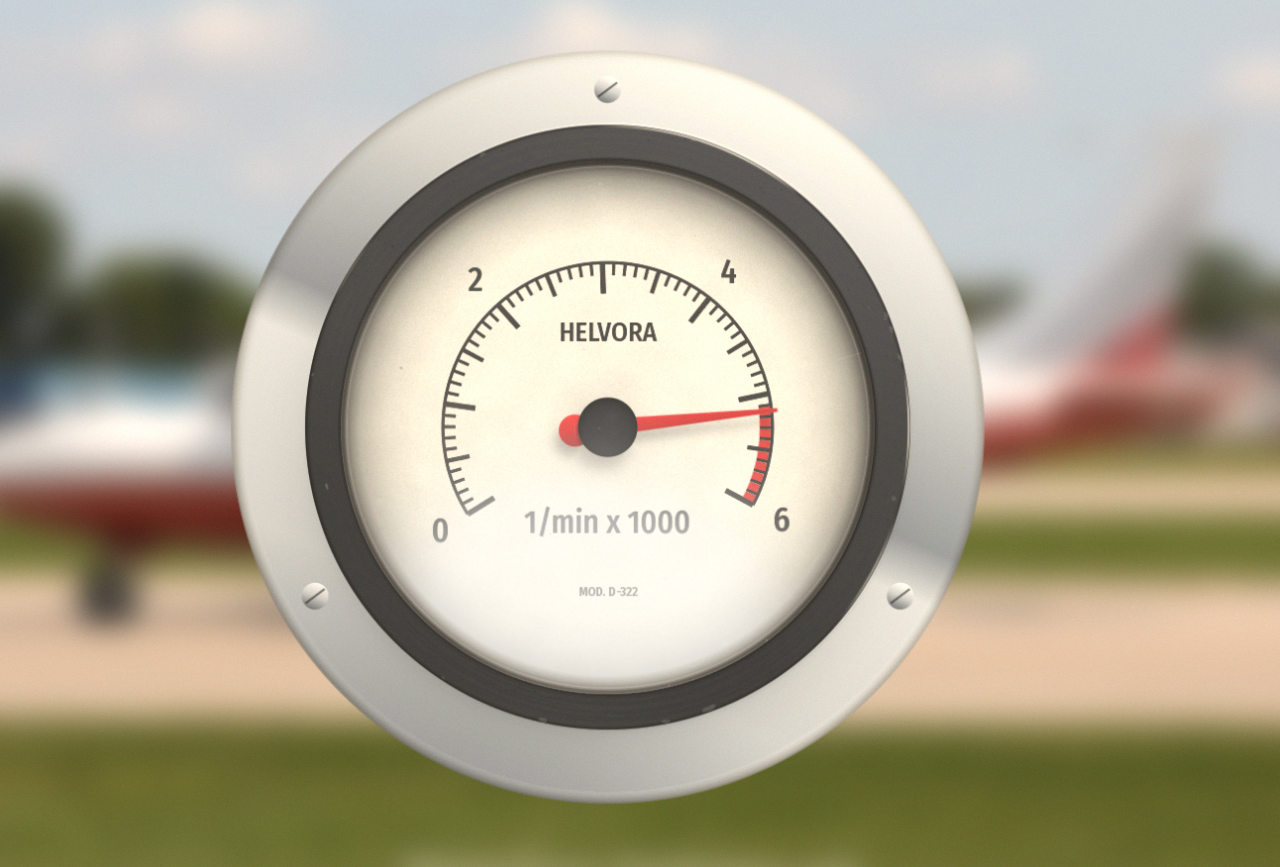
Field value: 5150; rpm
